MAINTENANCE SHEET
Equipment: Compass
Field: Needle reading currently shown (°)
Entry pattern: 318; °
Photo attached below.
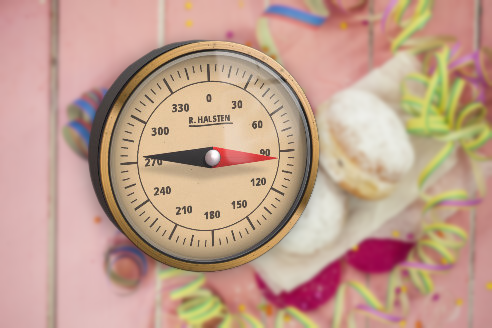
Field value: 95; °
